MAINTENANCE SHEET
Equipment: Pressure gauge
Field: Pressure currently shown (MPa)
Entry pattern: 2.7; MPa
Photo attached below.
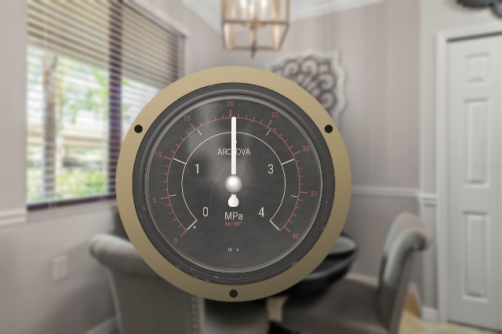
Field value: 2; MPa
